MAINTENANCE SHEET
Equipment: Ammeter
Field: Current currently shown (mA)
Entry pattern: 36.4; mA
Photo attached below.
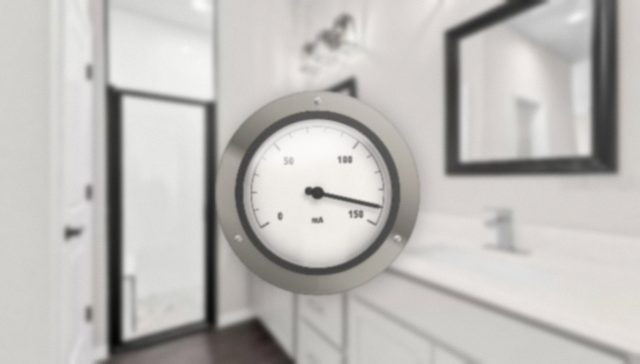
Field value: 140; mA
